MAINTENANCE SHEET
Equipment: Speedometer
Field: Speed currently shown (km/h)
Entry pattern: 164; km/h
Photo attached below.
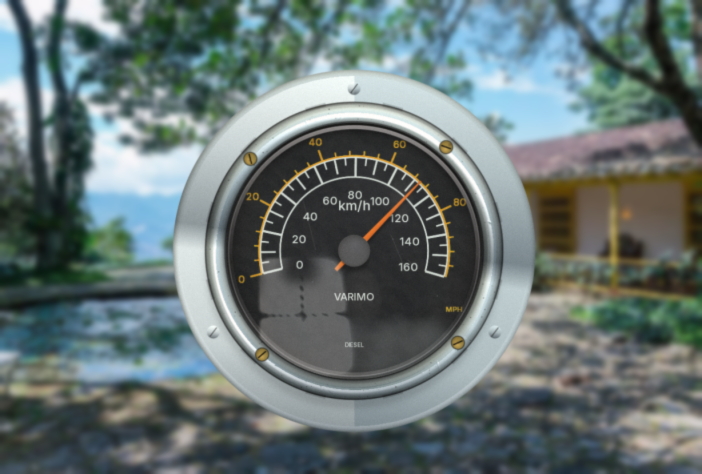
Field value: 112.5; km/h
